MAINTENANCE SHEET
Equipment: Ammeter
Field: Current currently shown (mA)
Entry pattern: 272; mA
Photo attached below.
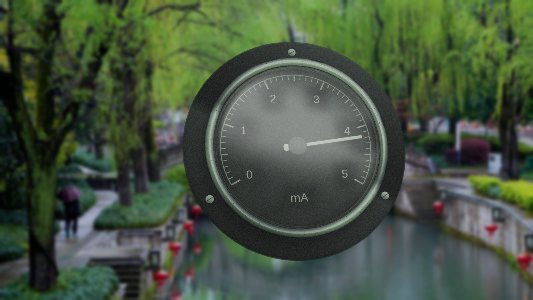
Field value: 4.2; mA
